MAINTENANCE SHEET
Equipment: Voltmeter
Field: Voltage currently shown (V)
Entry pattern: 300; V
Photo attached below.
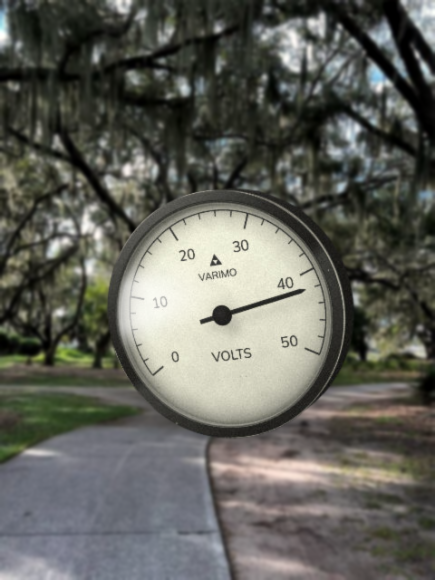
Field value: 42; V
